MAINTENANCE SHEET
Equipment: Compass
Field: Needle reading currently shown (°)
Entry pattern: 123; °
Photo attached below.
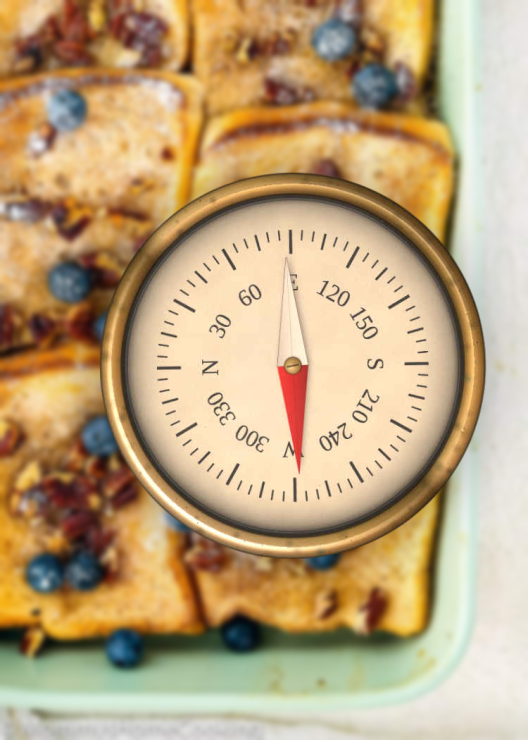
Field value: 267.5; °
